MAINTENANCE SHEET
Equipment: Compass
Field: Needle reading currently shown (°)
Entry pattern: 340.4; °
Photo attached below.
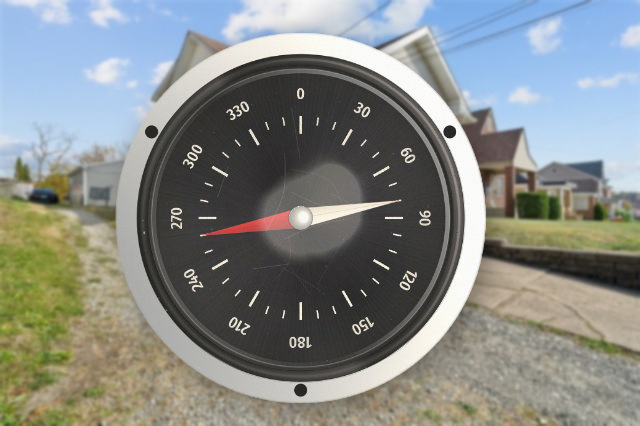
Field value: 260; °
